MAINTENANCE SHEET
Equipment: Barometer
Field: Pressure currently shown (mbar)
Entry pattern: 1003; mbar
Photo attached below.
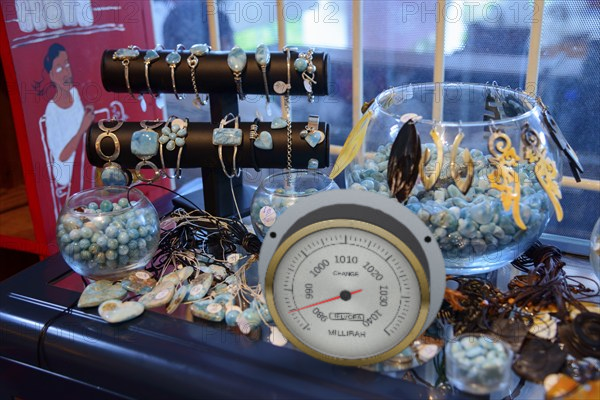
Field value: 985; mbar
